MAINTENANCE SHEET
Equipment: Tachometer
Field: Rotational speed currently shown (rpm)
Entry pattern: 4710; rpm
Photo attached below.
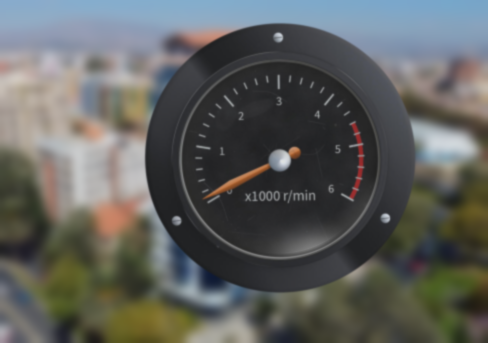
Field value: 100; rpm
